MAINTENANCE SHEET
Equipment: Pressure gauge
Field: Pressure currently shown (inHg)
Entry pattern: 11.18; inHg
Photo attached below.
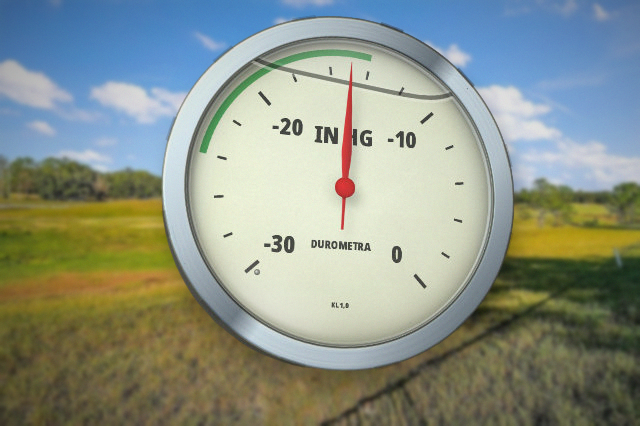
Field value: -15; inHg
